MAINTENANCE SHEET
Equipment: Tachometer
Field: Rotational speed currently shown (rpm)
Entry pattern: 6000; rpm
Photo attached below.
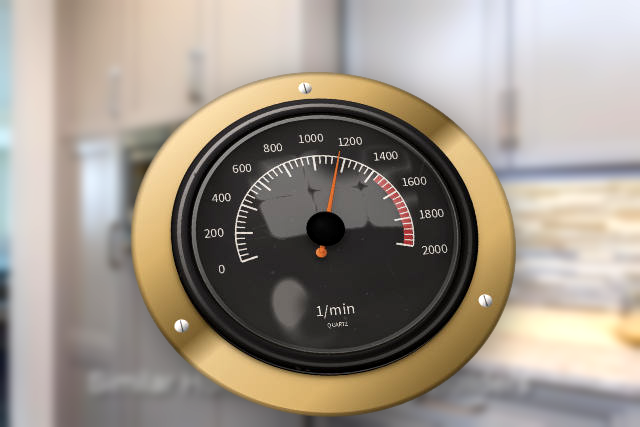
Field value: 1160; rpm
